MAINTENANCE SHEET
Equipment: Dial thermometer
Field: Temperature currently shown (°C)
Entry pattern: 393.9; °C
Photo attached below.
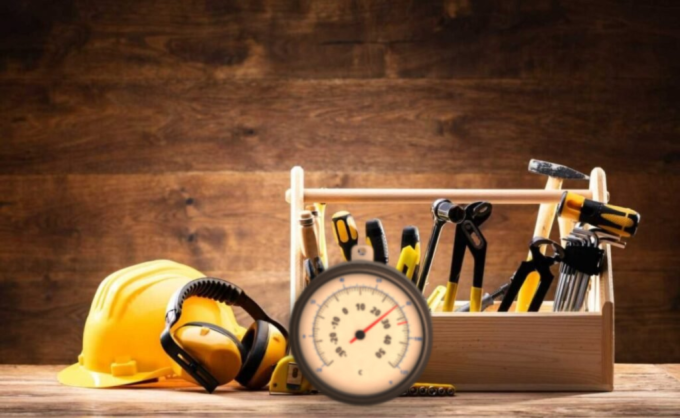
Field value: 25; °C
